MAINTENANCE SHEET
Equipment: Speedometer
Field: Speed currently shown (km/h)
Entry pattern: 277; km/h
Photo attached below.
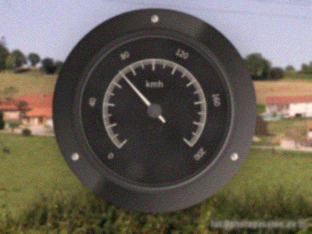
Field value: 70; km/h
